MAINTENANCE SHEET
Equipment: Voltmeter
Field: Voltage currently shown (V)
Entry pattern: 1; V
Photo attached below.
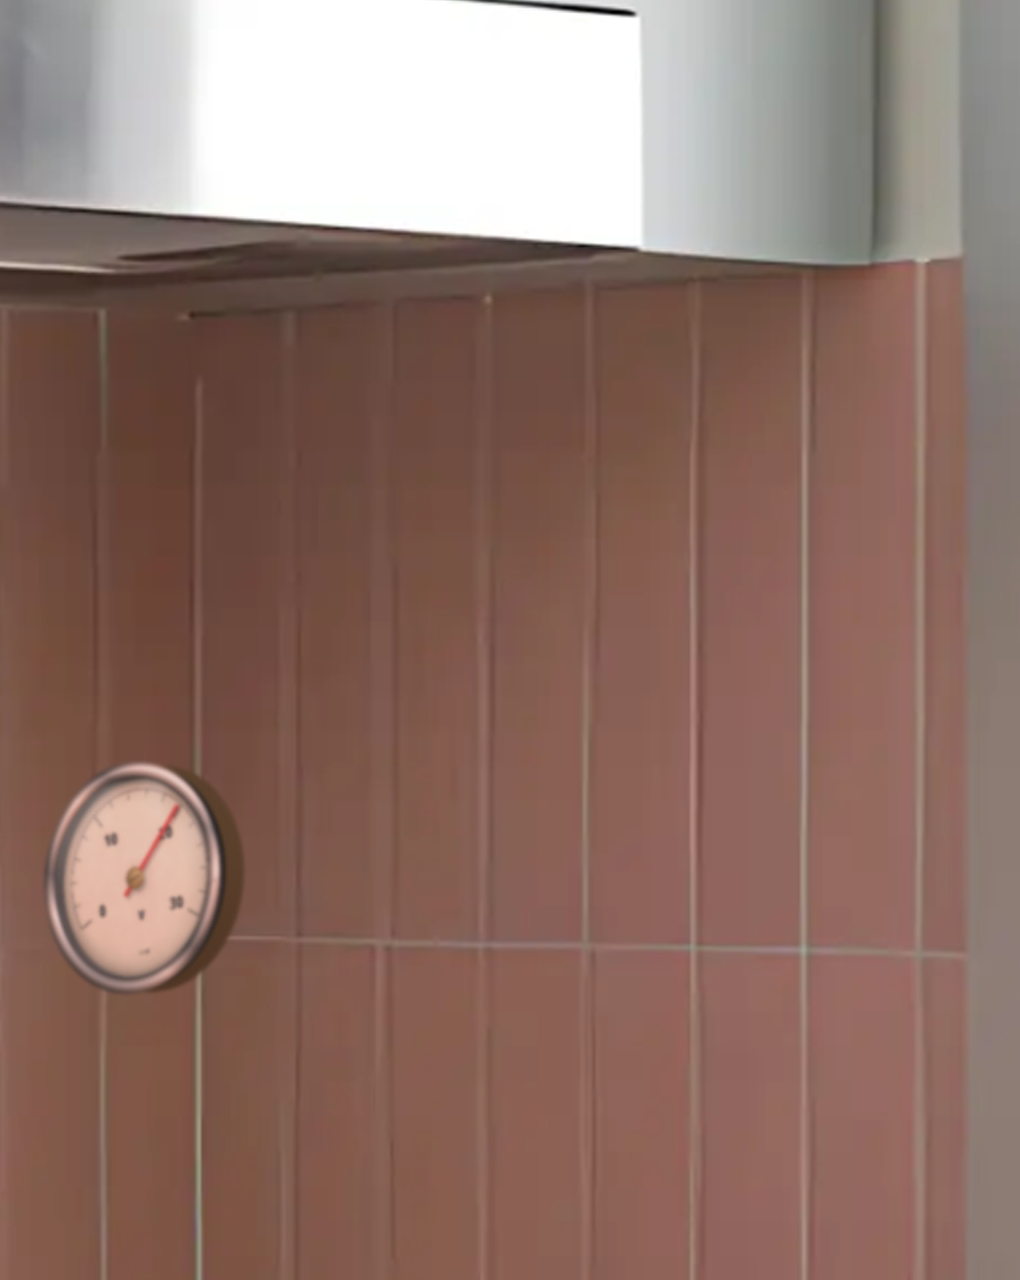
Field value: 20; V
